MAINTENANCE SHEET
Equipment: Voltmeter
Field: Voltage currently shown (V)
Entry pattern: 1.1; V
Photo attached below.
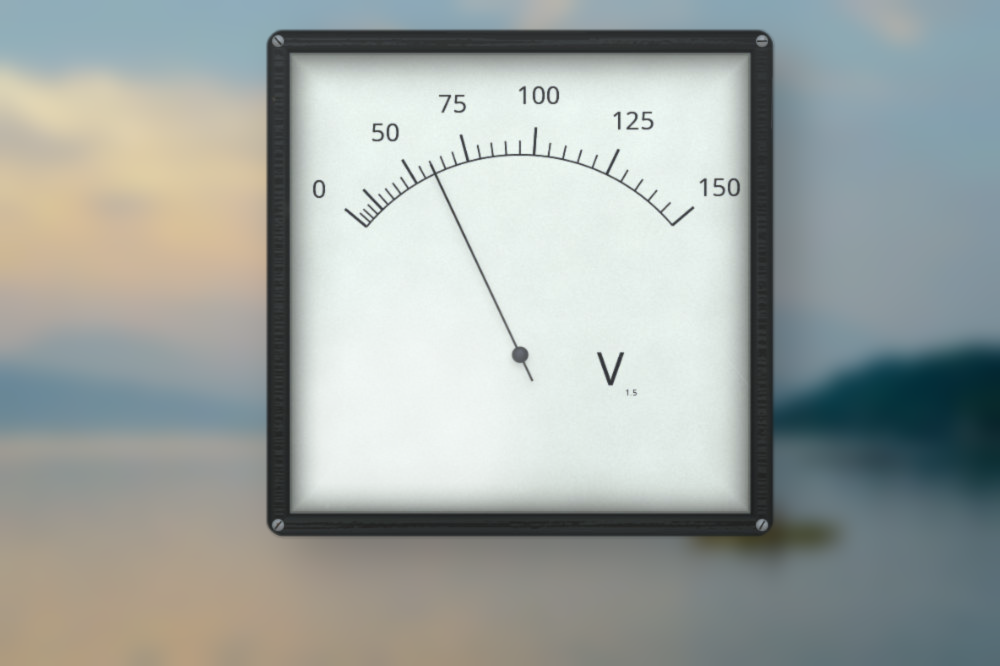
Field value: 60; V
